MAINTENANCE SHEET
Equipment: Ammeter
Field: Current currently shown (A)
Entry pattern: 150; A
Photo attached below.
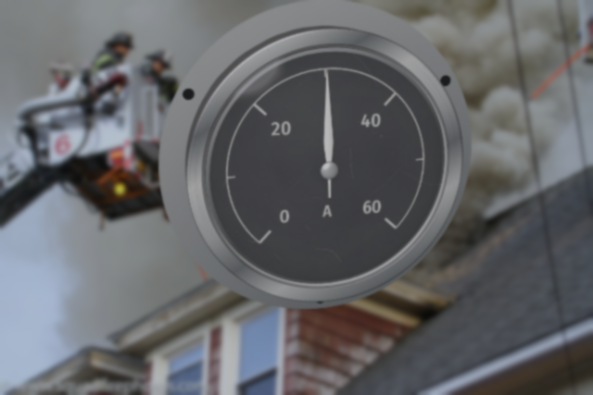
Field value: 30; A
